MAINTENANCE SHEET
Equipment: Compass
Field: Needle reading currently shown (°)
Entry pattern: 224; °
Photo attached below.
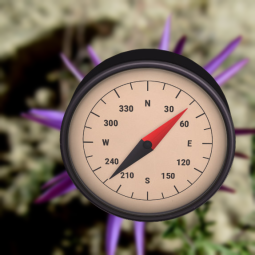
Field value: 45; °
